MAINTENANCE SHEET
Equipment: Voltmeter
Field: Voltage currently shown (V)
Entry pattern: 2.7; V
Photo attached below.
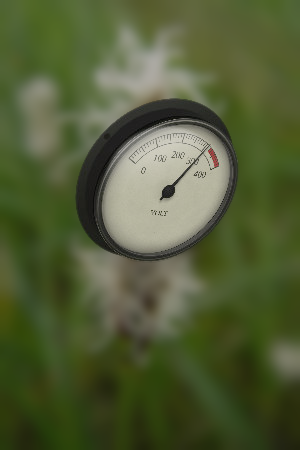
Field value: 300; V
